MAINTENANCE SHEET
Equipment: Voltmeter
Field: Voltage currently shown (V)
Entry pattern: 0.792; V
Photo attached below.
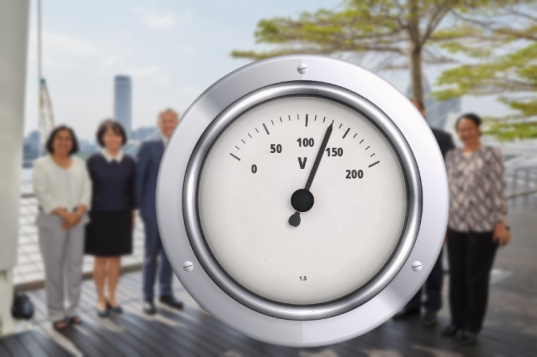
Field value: 130; V
